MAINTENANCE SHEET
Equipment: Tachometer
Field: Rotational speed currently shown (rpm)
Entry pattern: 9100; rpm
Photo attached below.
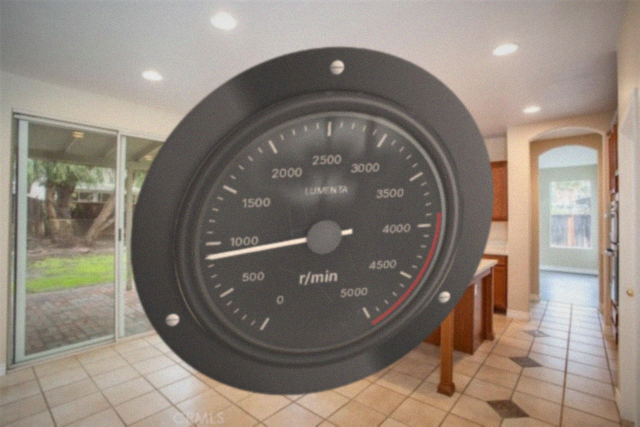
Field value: 900; rpm
